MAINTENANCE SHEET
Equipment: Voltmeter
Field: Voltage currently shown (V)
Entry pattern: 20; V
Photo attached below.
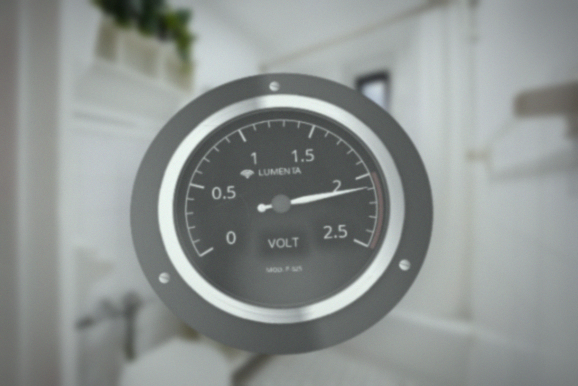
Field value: 2.1; V
